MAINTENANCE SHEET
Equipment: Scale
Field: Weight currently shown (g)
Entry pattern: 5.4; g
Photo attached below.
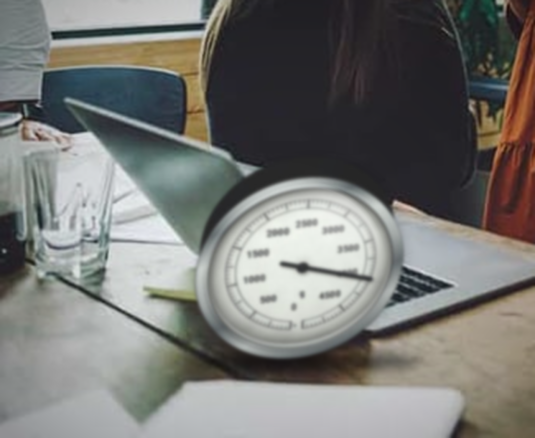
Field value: 4000; g
